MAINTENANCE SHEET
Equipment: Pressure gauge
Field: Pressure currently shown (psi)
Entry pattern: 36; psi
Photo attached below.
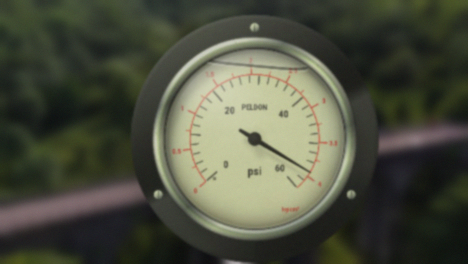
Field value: 56; psi
